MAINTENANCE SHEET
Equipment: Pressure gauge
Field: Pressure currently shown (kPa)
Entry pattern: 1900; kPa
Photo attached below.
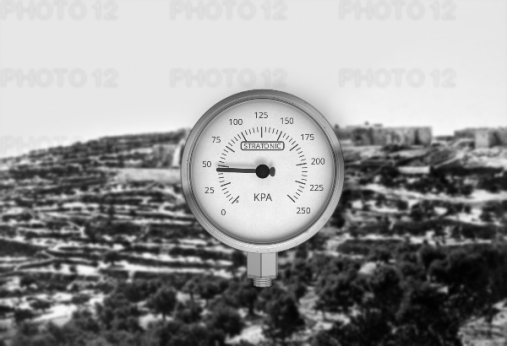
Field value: 45; kPa
